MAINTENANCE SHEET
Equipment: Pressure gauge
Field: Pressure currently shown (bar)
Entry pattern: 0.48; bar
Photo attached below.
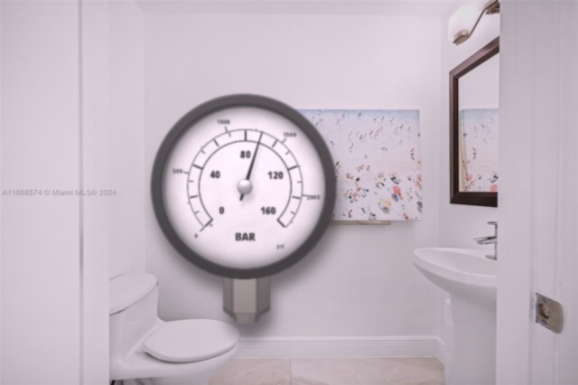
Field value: 90; bar
